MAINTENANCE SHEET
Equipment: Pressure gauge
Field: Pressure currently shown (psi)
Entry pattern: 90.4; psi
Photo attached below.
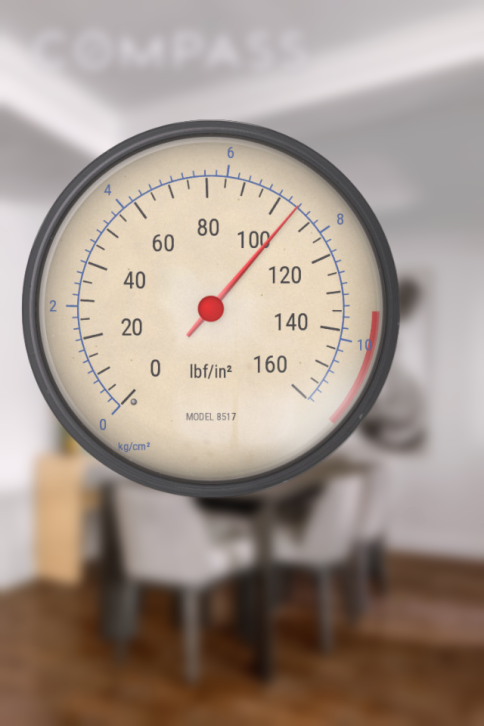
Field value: 105; psi
